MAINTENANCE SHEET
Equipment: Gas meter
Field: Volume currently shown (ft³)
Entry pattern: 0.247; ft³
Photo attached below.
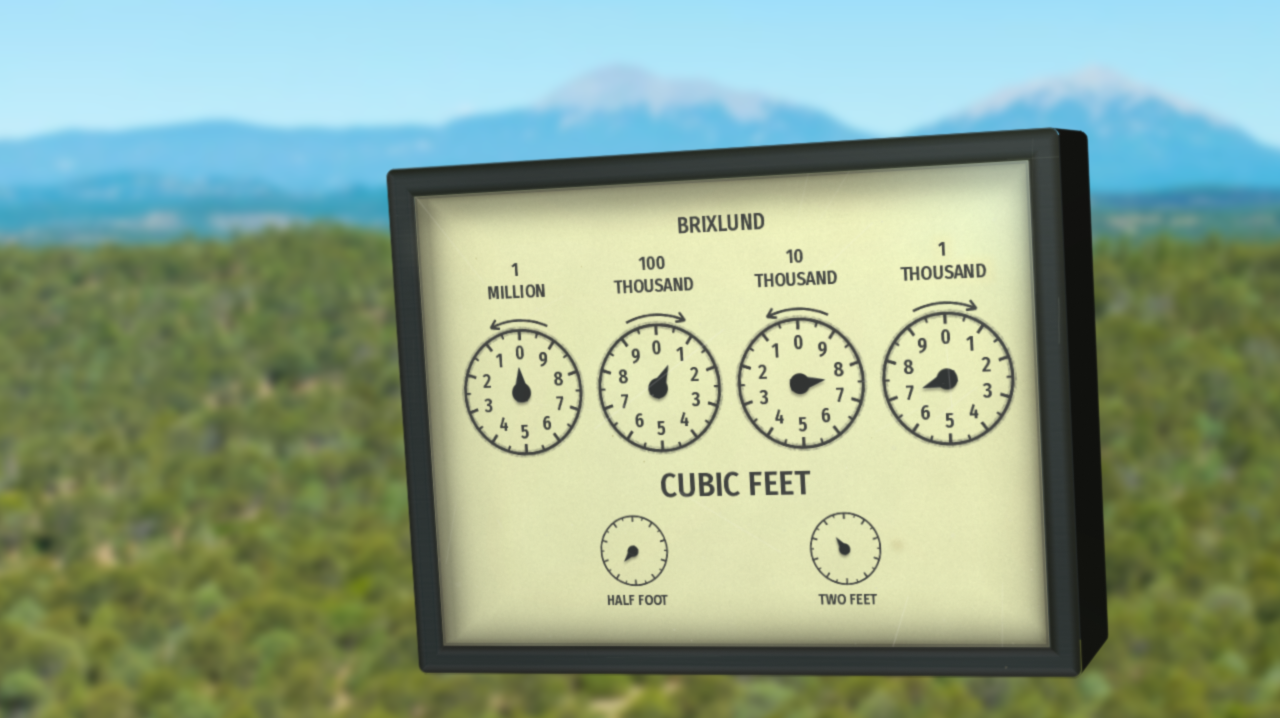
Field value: 7700; ft³
